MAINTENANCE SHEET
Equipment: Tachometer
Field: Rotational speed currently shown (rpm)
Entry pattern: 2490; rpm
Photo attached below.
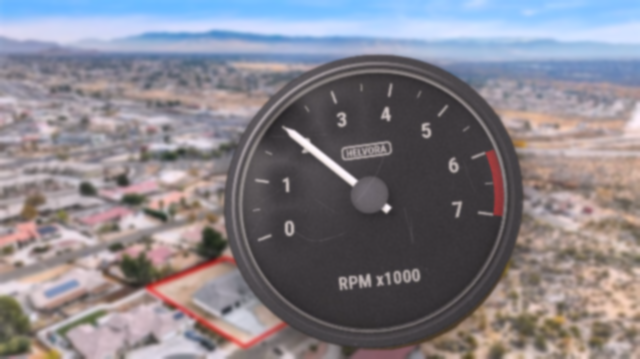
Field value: 2000; rpm
